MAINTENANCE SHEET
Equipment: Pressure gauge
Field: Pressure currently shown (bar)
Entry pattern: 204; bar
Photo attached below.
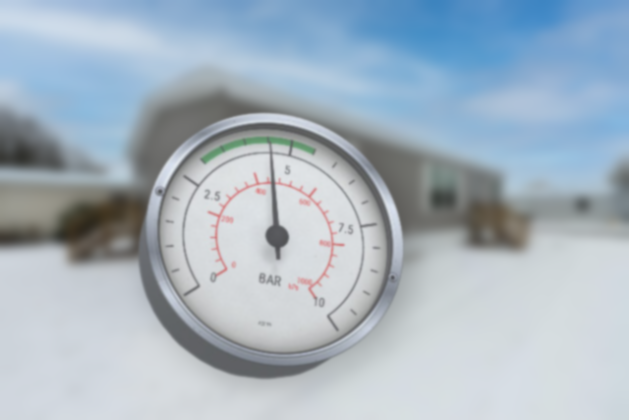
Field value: 4.5; bar
